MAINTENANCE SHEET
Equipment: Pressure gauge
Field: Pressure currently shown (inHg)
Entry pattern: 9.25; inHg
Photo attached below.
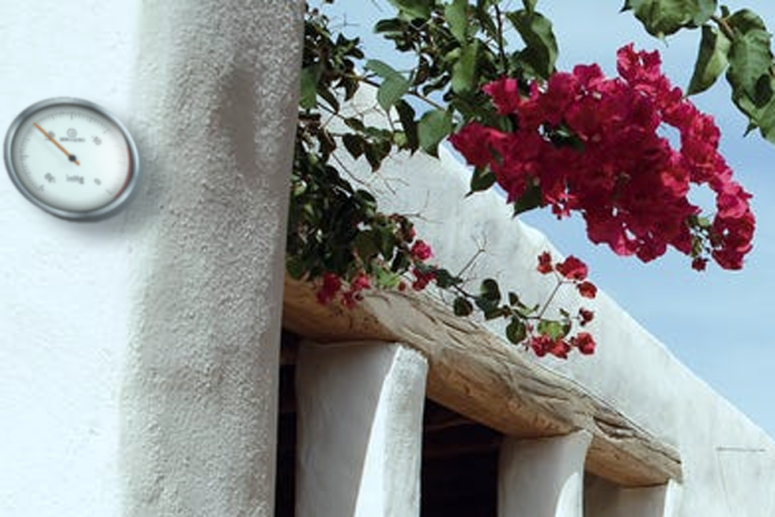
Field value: -20; inHg
